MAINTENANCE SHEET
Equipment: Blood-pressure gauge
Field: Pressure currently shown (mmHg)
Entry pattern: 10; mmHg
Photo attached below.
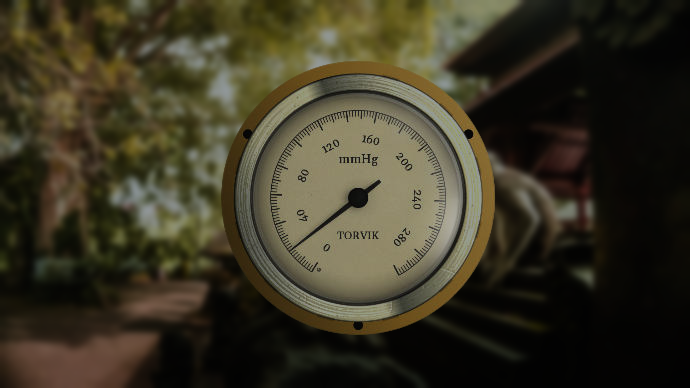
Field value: 20; mmHg
